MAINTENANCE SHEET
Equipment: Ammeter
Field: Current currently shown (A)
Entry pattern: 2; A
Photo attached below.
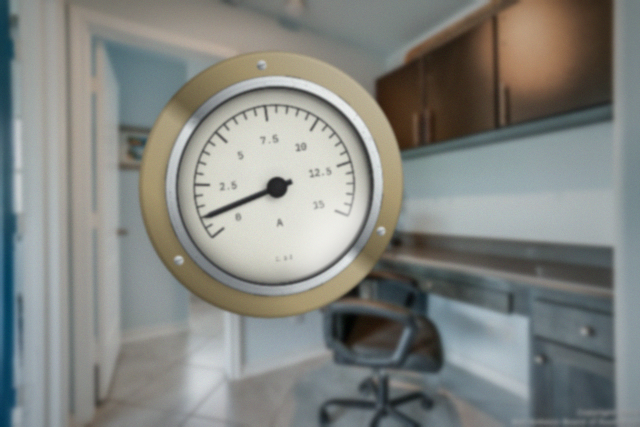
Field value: 1; A
